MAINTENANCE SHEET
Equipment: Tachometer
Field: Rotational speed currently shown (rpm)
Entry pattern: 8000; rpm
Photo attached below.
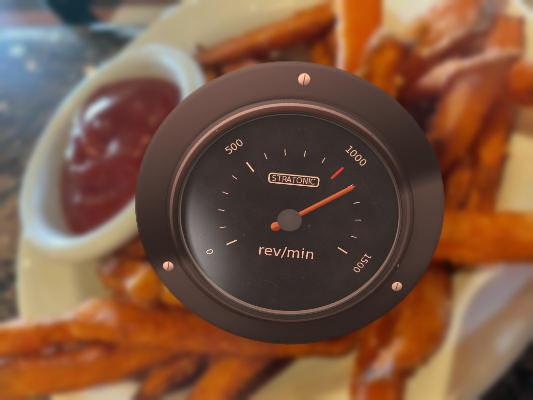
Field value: 1100; rpm
